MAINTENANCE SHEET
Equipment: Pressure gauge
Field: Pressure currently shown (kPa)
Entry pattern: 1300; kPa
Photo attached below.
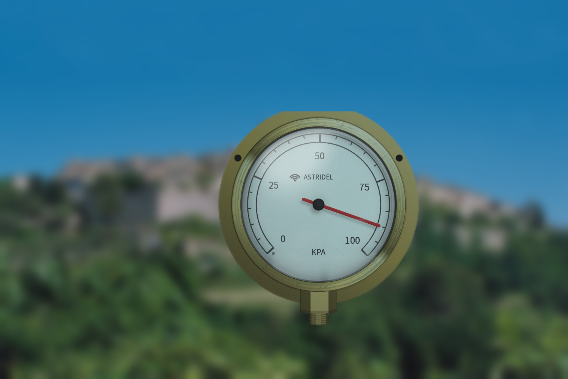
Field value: 90; kPa
